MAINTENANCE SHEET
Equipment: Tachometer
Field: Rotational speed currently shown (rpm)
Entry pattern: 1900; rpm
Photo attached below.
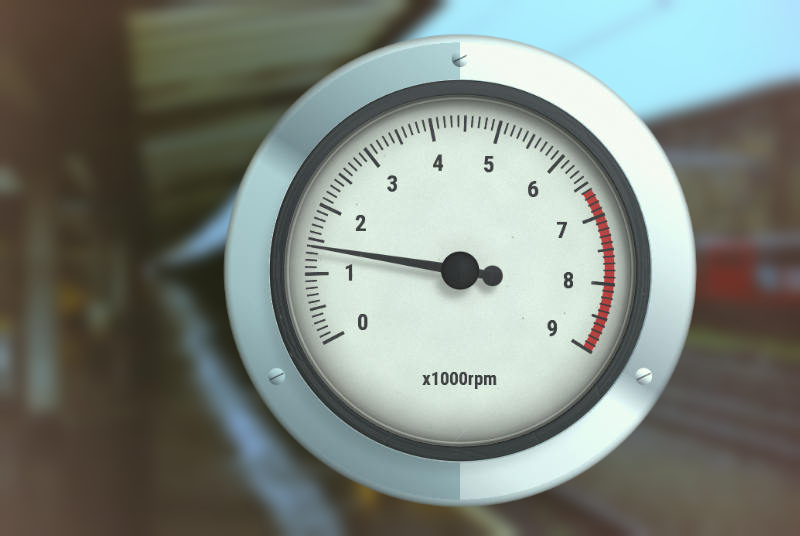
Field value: 1400; rpm
